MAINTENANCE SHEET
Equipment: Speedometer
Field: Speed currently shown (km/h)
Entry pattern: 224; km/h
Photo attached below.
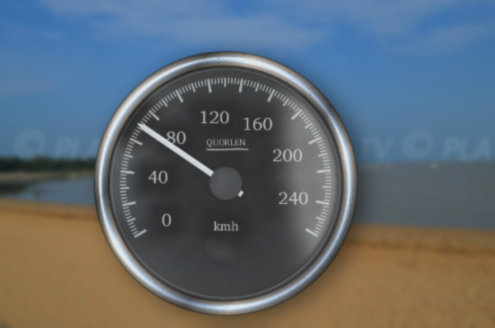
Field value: 70; km/h
